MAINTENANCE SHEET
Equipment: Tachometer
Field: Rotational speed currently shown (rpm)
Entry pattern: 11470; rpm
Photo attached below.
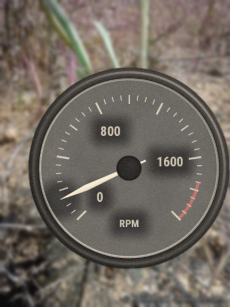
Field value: 150; rpm
